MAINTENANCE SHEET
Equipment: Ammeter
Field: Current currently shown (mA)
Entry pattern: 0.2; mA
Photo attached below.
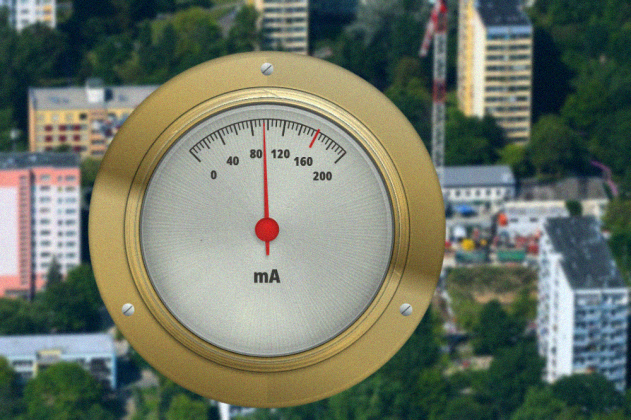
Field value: 95; mA
